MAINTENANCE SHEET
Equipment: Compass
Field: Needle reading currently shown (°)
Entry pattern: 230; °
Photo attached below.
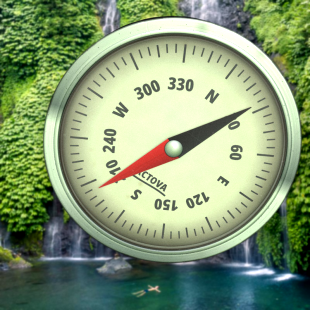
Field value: 205; °
